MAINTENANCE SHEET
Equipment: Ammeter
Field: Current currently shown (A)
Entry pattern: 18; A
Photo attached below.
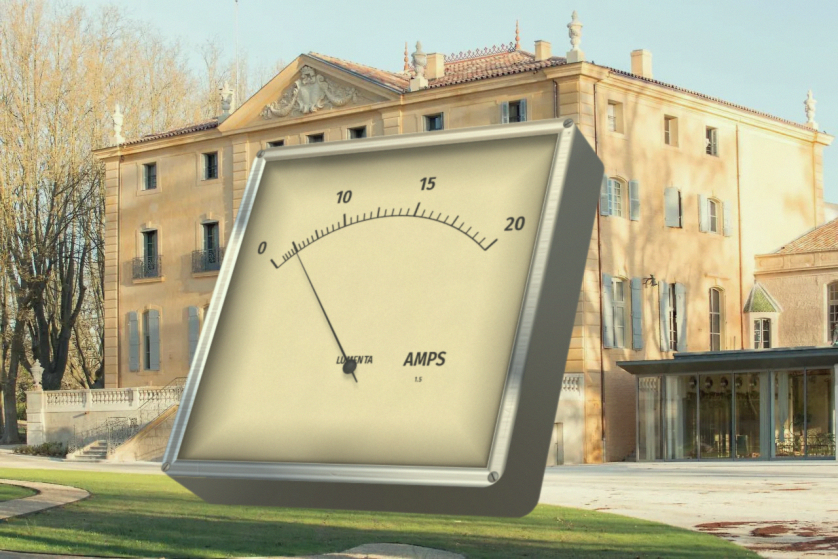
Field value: 5; A
